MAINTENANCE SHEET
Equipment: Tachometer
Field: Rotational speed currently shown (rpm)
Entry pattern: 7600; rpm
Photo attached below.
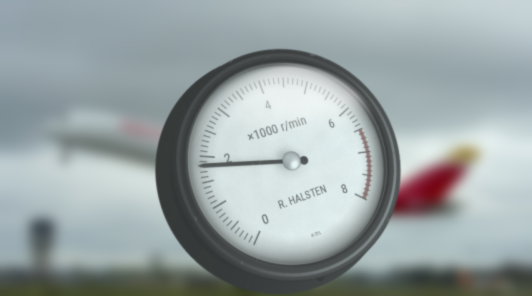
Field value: 1800; rpm
